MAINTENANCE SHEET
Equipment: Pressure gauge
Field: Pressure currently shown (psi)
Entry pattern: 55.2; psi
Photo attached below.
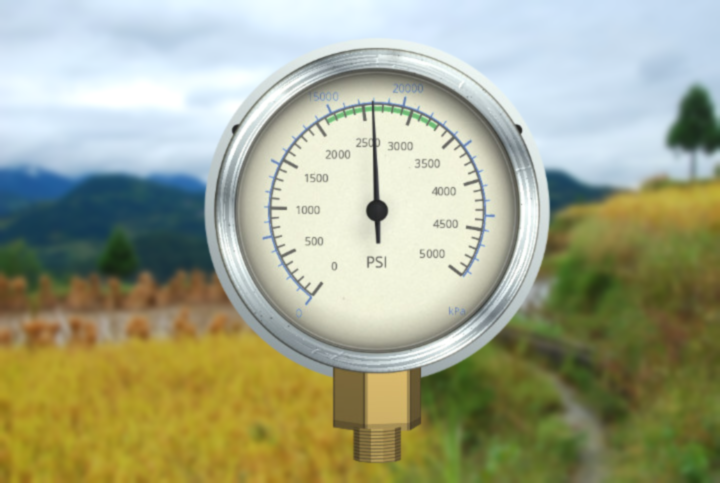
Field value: 2600; psi
